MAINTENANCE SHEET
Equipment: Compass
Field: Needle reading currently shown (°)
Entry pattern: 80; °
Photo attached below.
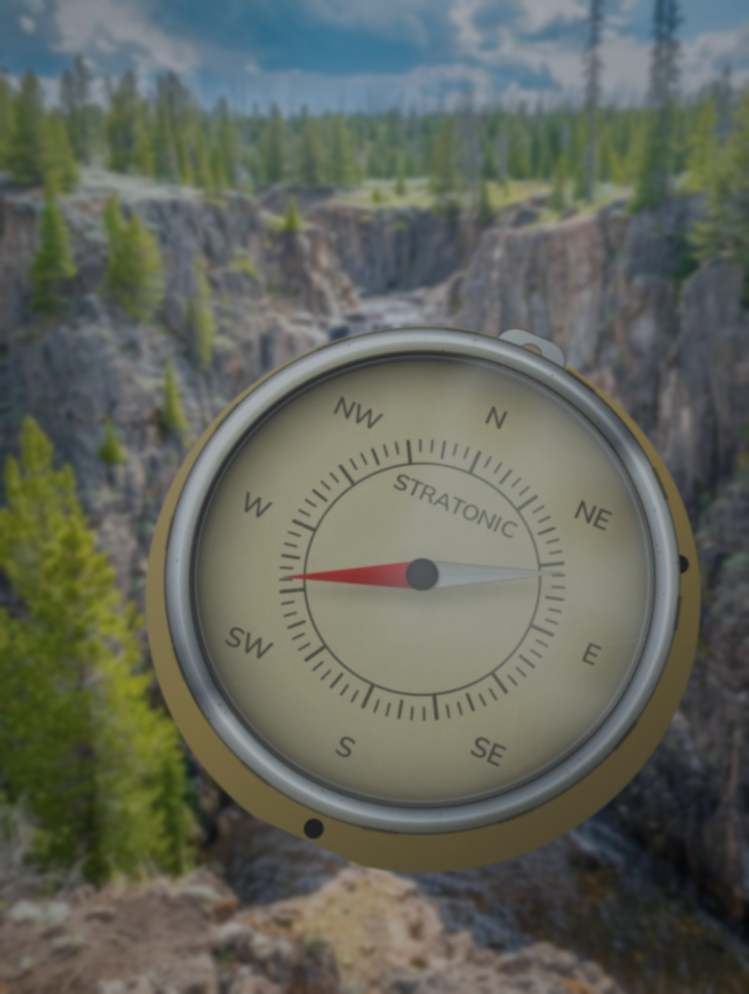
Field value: 245; °
